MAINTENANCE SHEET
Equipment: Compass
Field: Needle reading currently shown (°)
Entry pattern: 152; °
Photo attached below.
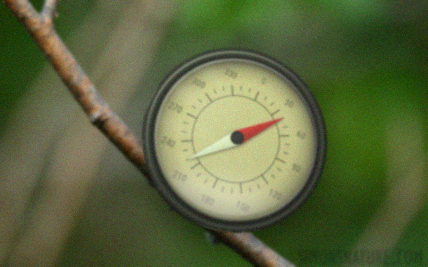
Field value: 40; °
